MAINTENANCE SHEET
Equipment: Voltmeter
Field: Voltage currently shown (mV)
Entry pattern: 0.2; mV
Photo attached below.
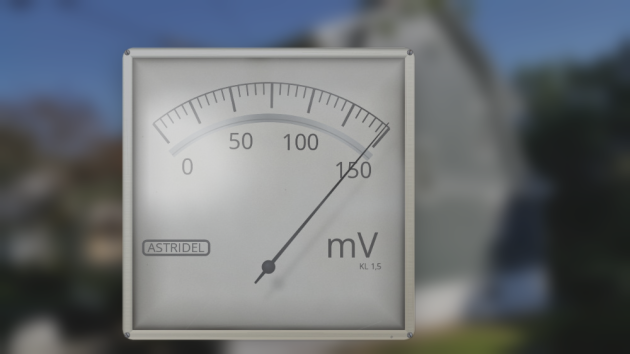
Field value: 147.5; mV
